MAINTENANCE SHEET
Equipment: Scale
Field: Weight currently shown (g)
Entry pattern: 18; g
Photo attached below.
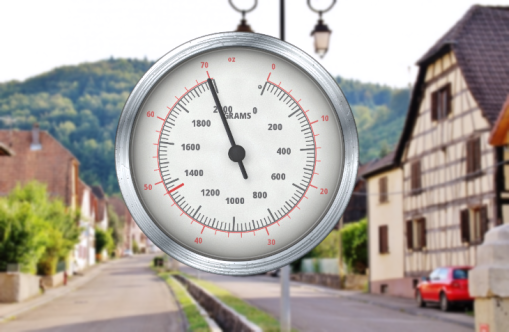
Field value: 1980; g
